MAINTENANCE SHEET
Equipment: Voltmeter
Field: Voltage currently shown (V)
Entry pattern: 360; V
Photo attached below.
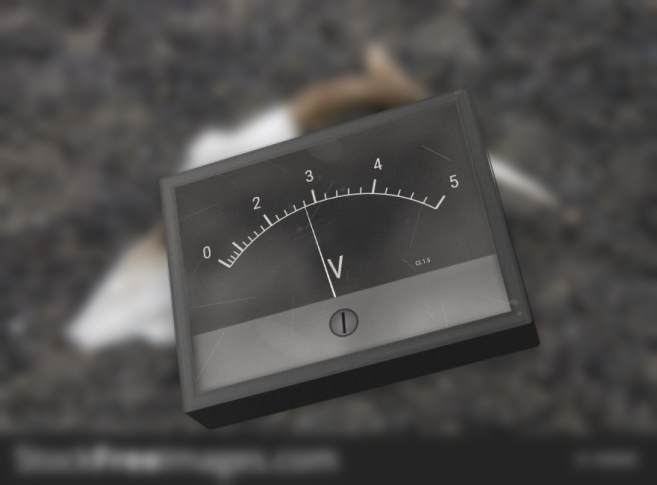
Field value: 2.8; V
